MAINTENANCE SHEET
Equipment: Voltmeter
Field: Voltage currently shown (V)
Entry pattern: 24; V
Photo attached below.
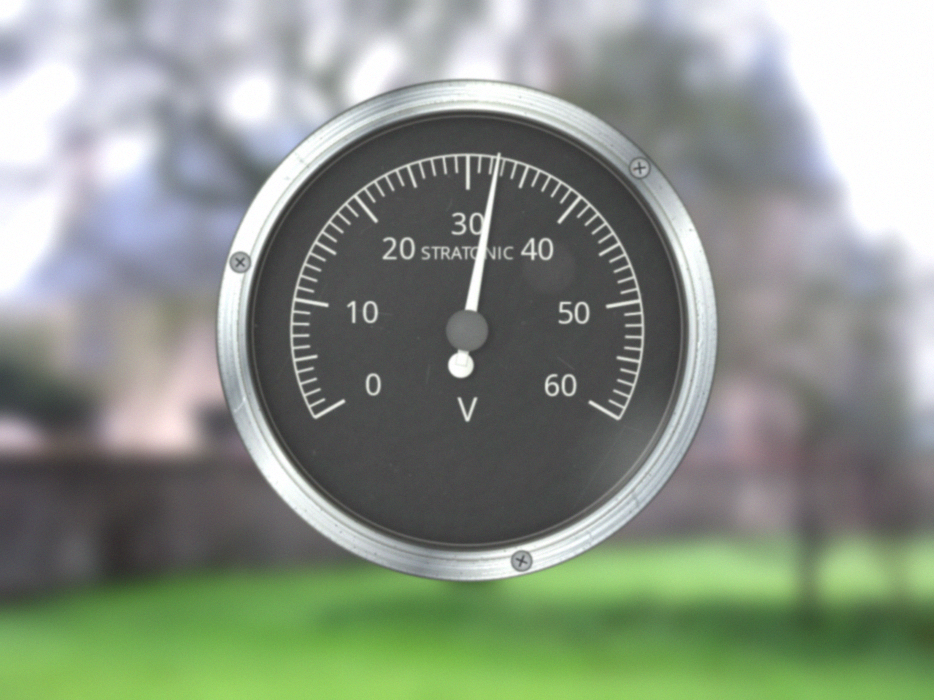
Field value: 32.5; V
